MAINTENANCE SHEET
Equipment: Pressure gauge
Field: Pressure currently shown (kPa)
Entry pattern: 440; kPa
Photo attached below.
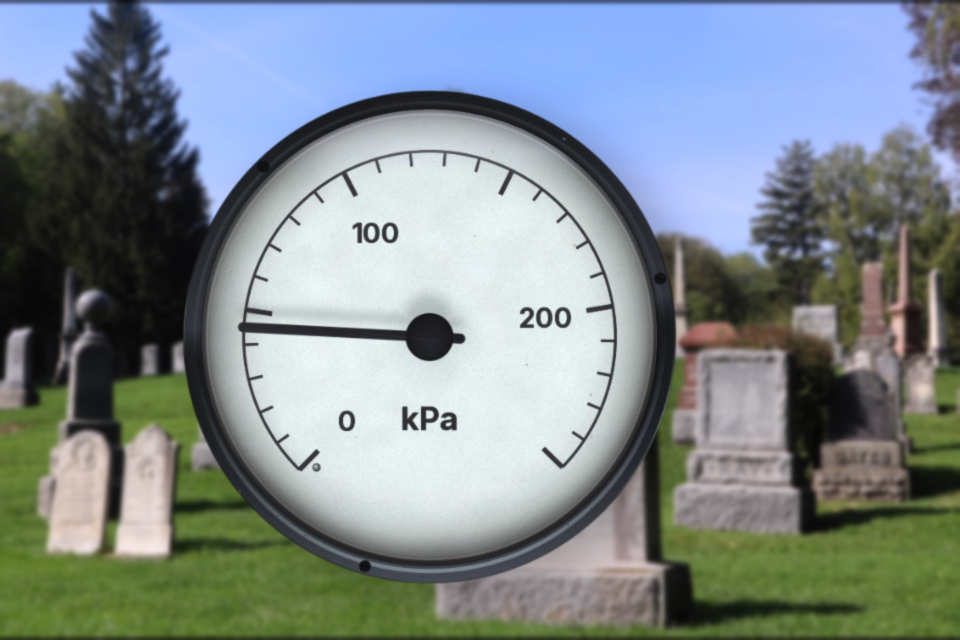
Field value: 45; kPa
